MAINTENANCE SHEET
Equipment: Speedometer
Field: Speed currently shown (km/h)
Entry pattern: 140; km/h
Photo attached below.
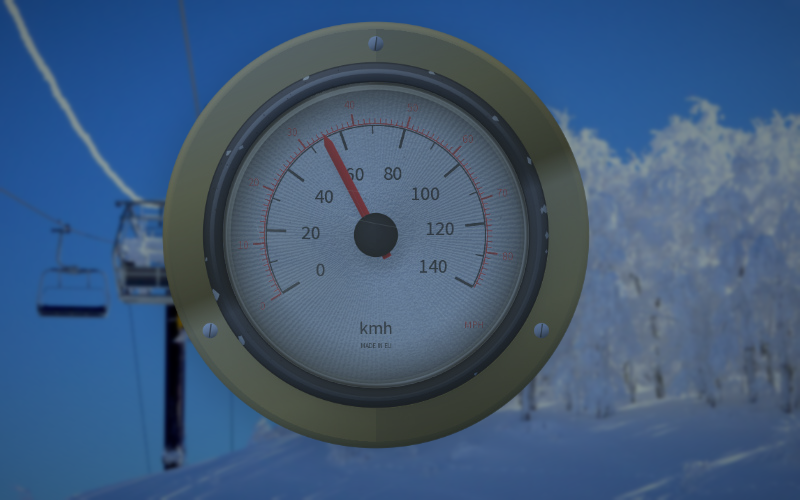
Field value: 55; km/h
